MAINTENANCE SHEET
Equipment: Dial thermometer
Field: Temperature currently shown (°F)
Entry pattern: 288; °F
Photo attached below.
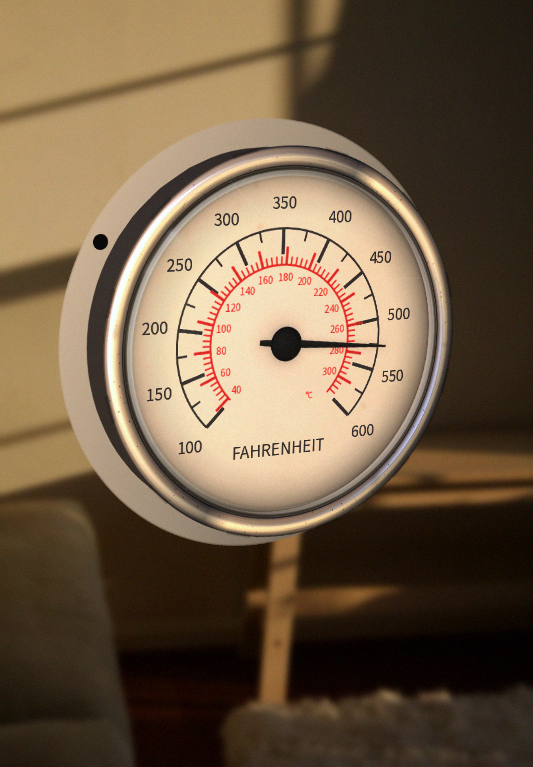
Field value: 525; °F
